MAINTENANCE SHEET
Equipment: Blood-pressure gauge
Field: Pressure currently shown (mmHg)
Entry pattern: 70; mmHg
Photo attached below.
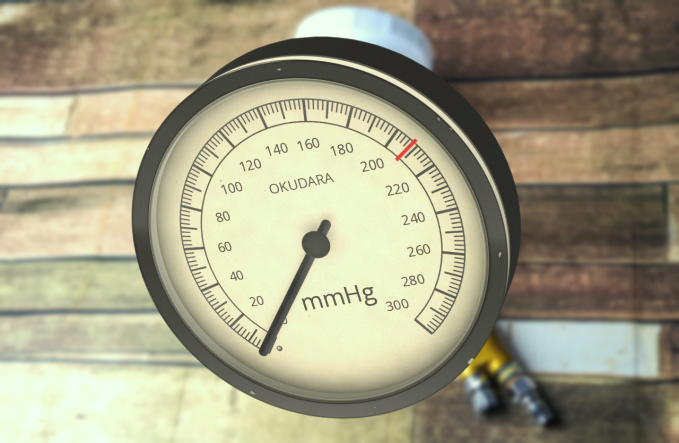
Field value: 2; mmHg
